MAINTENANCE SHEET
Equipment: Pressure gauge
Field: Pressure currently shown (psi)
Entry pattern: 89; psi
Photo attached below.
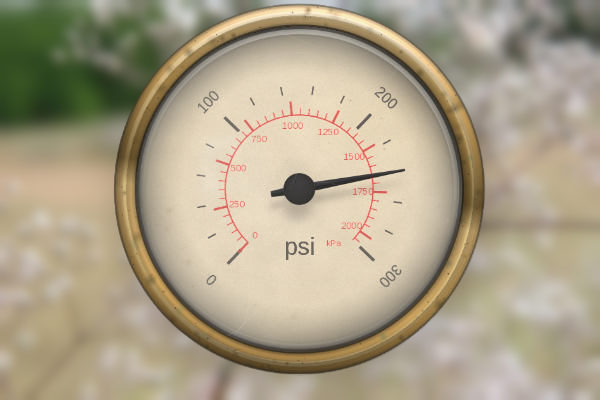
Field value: 240; psi
